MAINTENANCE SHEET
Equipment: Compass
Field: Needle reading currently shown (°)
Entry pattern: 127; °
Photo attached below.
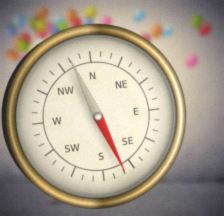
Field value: 160; °
